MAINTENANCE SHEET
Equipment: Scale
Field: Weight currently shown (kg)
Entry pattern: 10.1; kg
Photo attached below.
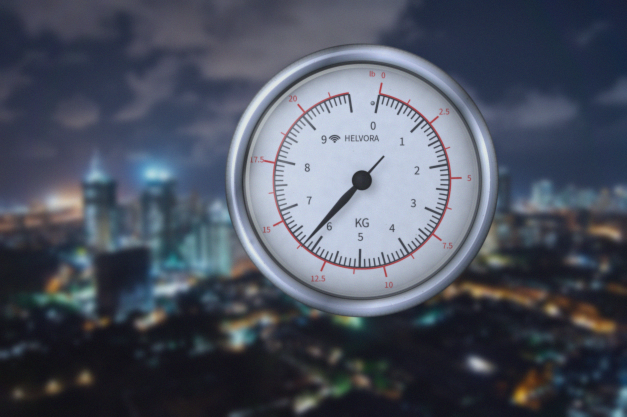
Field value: 6.2; kg
